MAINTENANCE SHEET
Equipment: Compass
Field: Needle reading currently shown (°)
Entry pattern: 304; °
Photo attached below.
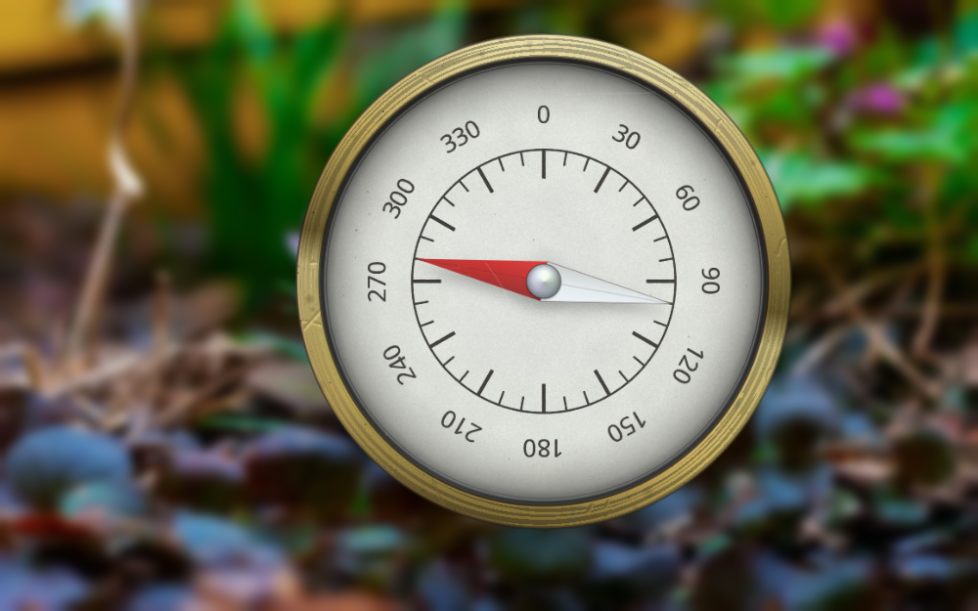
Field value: 280; °
